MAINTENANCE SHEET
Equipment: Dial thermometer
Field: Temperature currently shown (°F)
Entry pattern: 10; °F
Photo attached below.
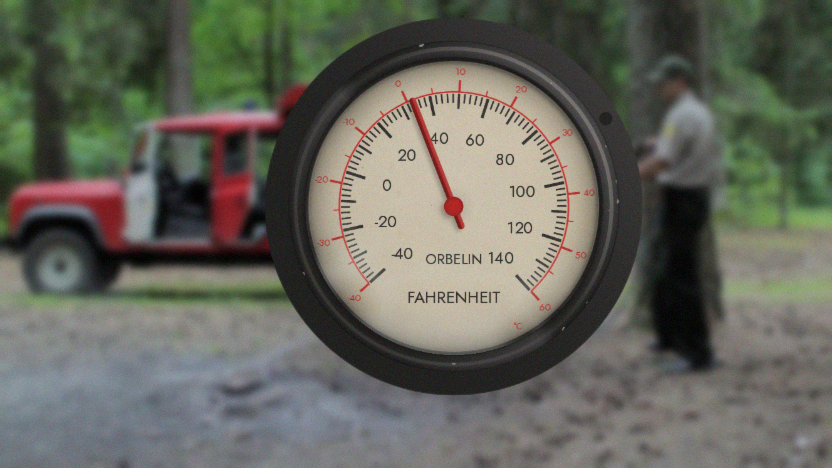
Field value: 34; °F
